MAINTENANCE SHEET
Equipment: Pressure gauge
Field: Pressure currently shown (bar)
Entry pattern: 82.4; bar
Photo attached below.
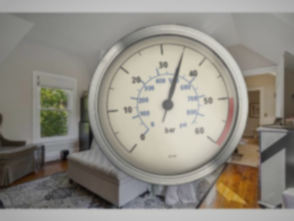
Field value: 35; bar
